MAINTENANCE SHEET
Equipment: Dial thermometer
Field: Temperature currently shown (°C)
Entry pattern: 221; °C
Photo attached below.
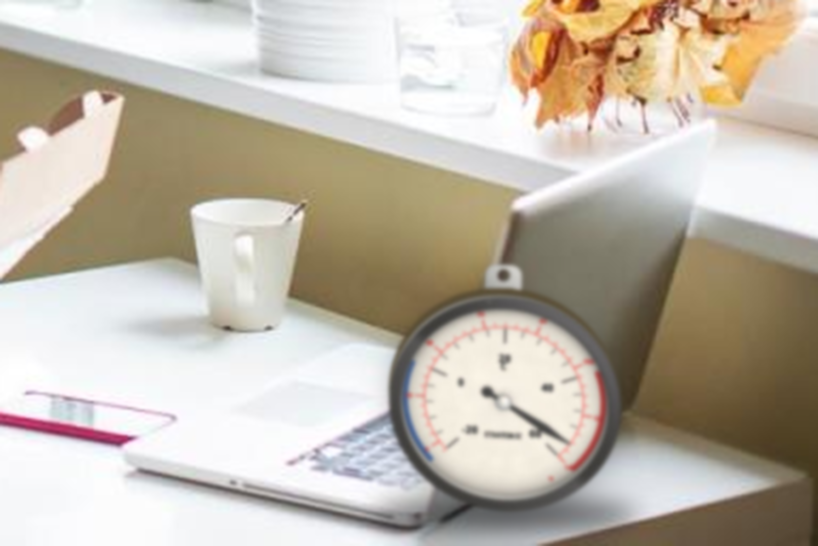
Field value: 56; °C
